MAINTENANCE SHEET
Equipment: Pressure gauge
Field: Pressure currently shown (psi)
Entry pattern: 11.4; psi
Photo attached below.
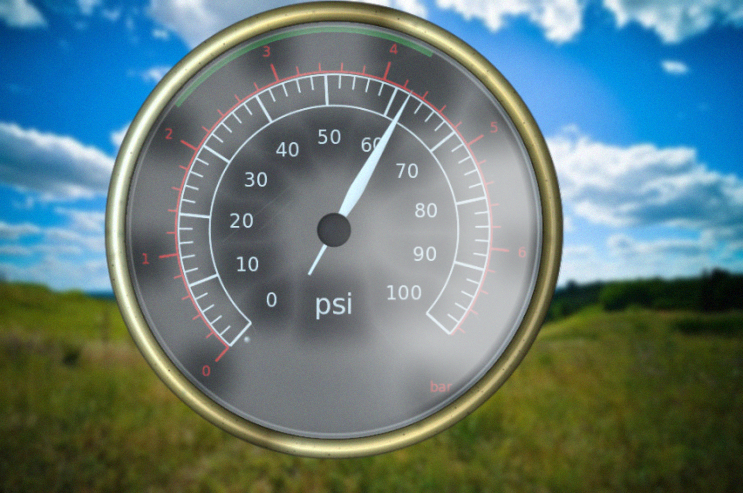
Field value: 62; psi
